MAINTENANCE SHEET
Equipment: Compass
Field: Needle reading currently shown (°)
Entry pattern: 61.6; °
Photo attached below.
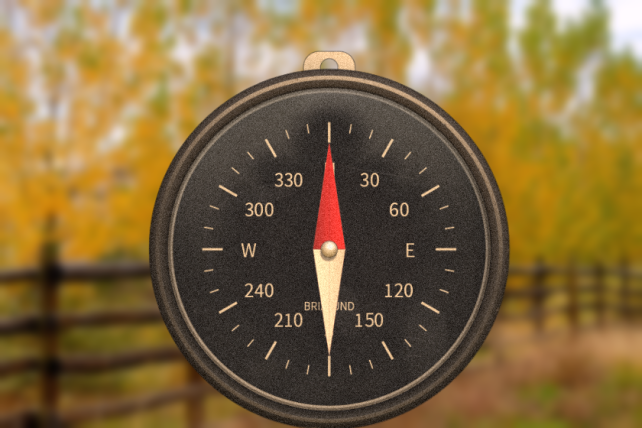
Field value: 0; °
